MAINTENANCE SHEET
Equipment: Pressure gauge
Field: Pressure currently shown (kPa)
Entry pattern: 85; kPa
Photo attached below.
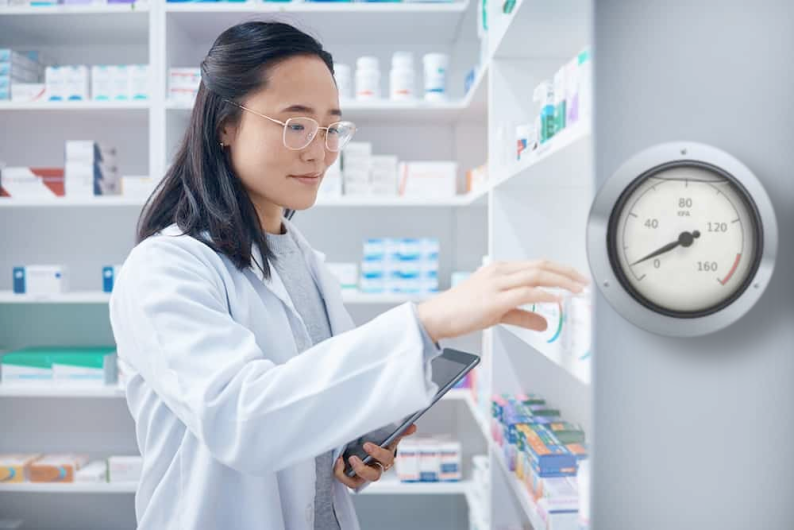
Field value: 10; kPa
